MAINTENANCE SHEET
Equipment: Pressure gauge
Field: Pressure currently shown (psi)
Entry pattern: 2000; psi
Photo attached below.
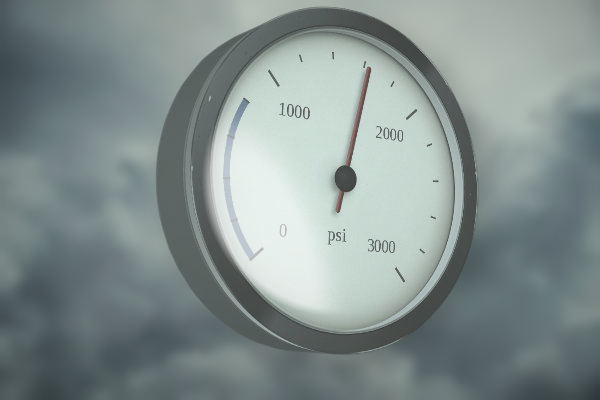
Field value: 1600; psi
